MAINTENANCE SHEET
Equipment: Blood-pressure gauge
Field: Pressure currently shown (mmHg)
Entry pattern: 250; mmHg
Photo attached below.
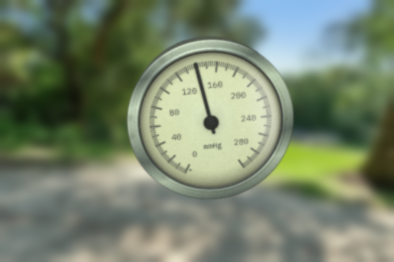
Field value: 140; mmHg
